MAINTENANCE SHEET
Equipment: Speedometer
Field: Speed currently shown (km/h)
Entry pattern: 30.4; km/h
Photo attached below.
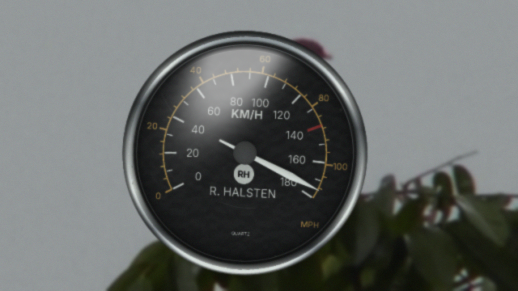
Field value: 175; km/h
